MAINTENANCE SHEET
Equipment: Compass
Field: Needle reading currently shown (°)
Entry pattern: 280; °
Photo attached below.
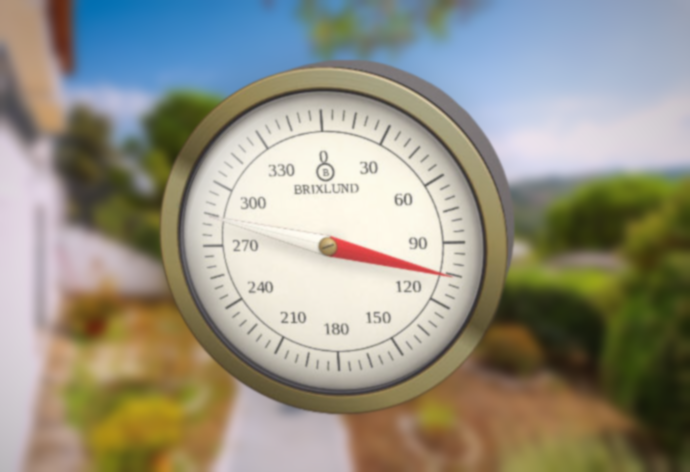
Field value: 105; °
